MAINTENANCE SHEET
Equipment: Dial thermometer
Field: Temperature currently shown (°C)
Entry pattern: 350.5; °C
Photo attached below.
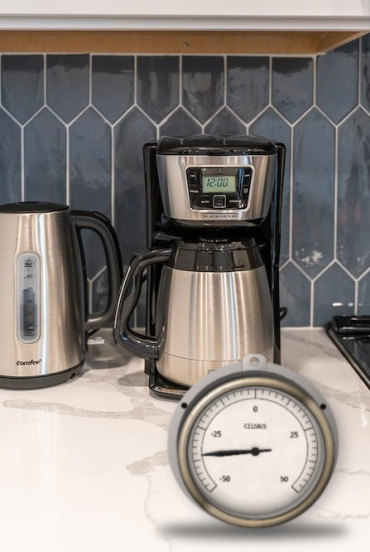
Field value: -35; °C
